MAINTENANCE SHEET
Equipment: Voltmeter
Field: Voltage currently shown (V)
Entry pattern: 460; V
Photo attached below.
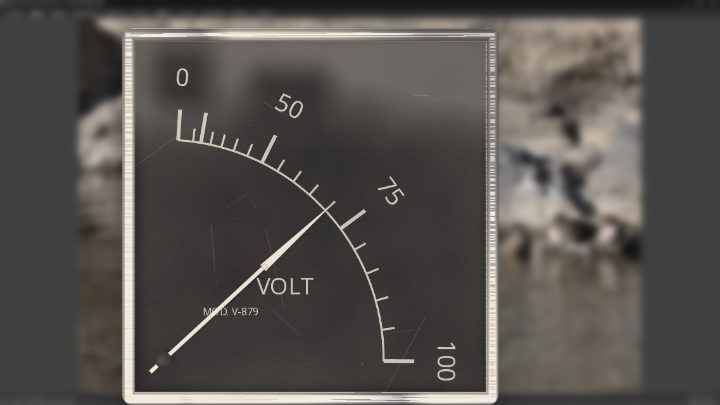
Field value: 70; V
